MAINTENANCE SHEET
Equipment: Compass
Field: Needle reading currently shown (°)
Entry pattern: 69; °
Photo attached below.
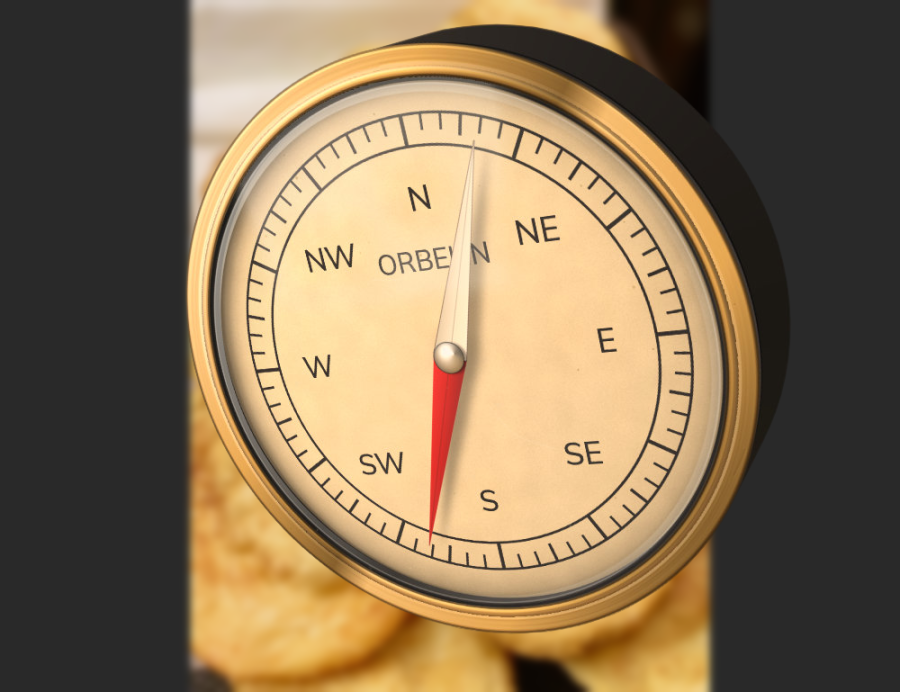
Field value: 200; °
